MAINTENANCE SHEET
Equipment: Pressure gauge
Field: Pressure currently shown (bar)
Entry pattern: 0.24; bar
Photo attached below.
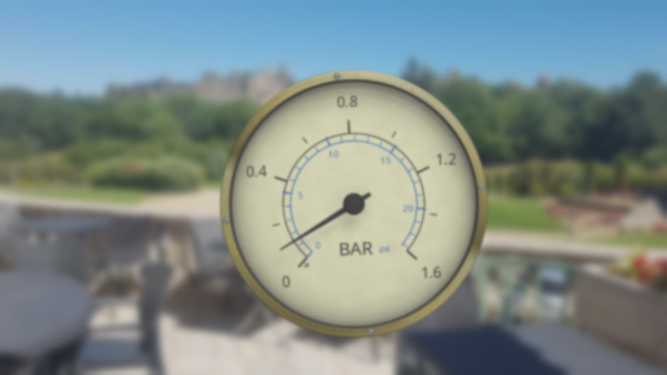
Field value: 0.1; bar
